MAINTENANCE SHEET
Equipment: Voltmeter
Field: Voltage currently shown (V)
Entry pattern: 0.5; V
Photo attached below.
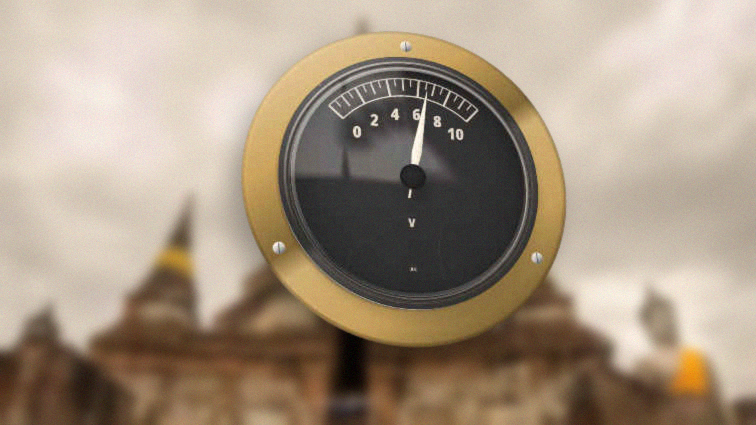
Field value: 6.5; V
